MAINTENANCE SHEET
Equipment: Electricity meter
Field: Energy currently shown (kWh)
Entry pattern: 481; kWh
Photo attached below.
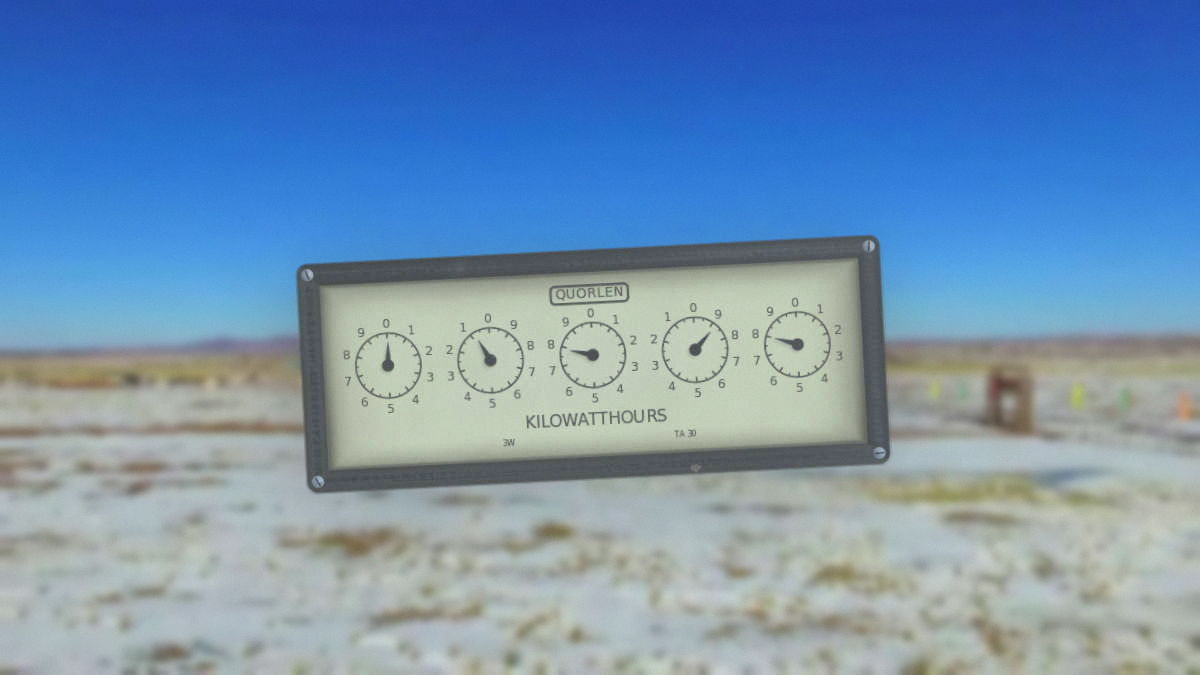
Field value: 788; kWh
